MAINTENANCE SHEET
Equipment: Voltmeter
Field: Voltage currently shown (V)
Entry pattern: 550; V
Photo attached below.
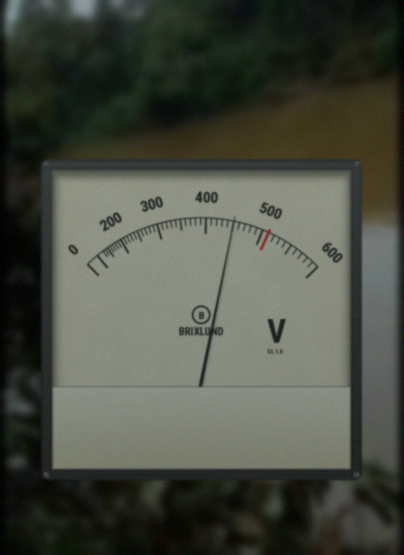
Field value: 450; V
